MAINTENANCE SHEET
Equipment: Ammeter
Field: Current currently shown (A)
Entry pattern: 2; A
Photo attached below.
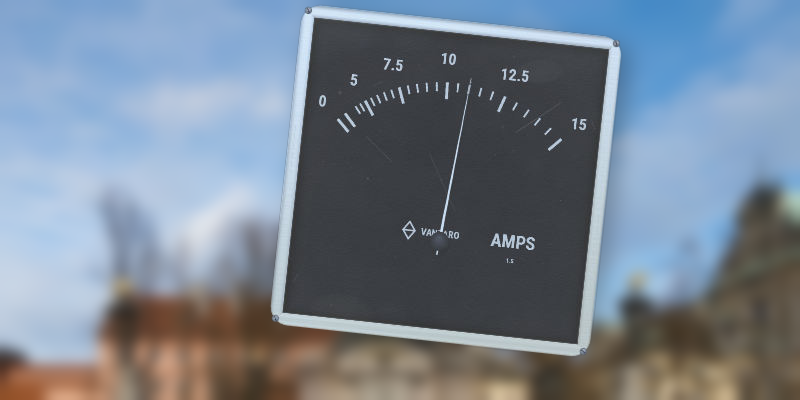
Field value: 11; A
